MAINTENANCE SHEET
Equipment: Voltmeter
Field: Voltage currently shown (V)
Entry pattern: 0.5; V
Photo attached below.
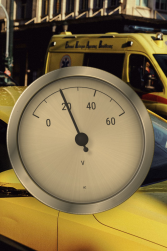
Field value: 20; V
